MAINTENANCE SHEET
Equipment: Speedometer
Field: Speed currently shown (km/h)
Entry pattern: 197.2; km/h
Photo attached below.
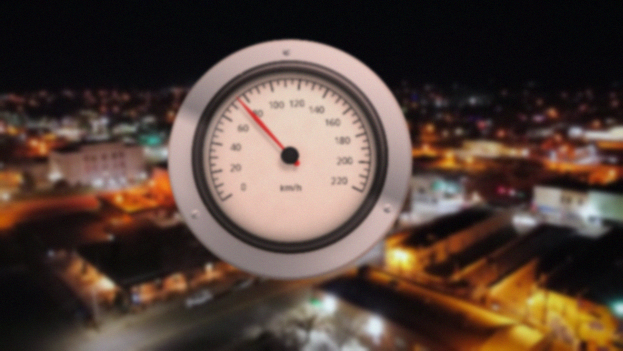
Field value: 75; km/h
